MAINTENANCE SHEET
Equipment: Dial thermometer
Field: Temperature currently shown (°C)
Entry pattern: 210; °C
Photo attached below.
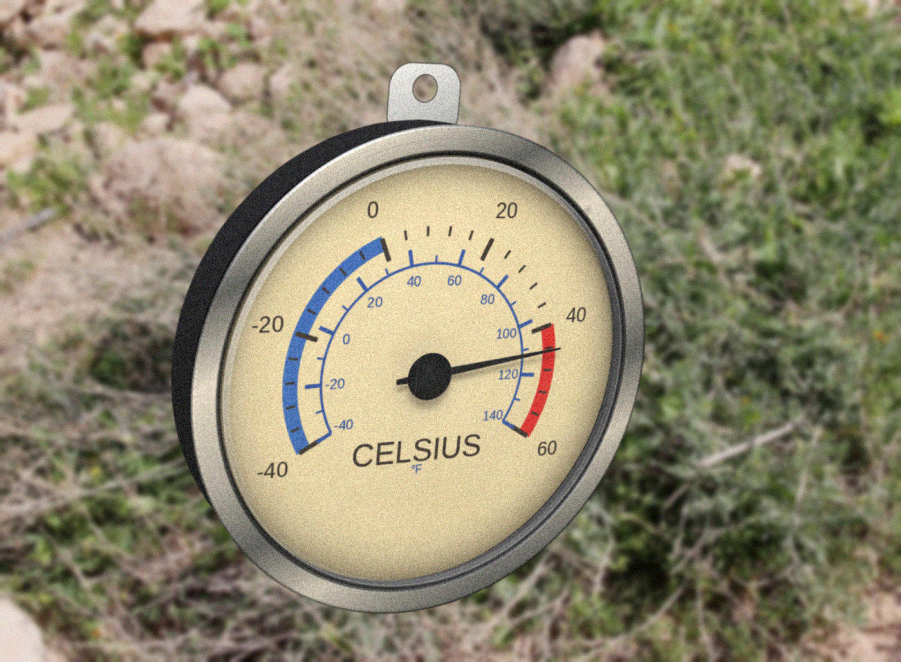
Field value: 44; °C
